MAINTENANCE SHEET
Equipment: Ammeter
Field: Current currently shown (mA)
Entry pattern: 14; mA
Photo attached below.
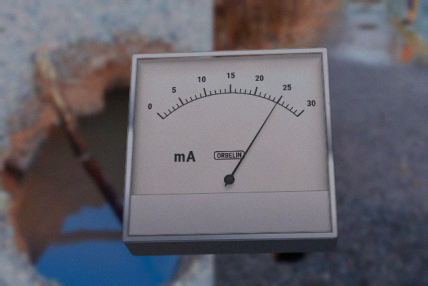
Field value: 25; mA
